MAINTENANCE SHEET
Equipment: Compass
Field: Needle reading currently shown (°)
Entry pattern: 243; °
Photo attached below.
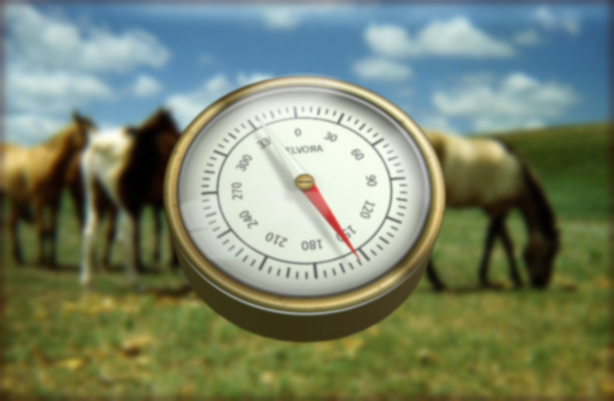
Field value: 155; °
